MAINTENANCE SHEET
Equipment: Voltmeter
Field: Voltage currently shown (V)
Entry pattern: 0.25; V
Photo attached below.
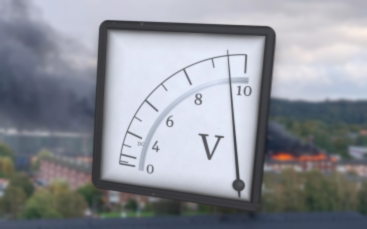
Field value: 9.5; V
